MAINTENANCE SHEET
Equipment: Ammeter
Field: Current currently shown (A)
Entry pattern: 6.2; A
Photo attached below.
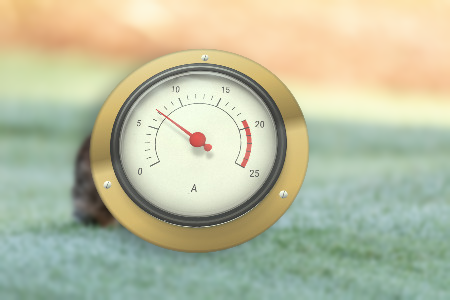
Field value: 7; A
